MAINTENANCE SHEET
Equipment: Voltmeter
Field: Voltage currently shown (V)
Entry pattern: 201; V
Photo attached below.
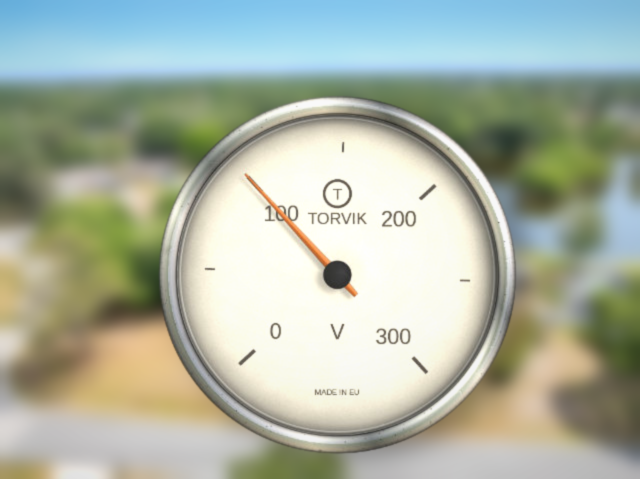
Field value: 100; V
